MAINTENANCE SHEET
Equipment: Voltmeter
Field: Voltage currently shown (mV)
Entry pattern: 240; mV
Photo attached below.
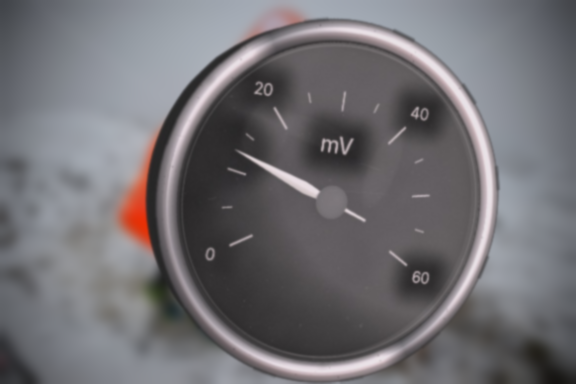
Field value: 12.5; mV
